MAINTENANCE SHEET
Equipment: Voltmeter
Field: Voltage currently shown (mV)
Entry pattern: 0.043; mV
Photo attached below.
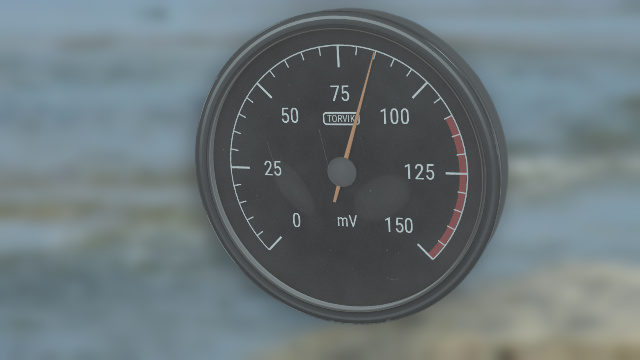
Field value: 85; mV
